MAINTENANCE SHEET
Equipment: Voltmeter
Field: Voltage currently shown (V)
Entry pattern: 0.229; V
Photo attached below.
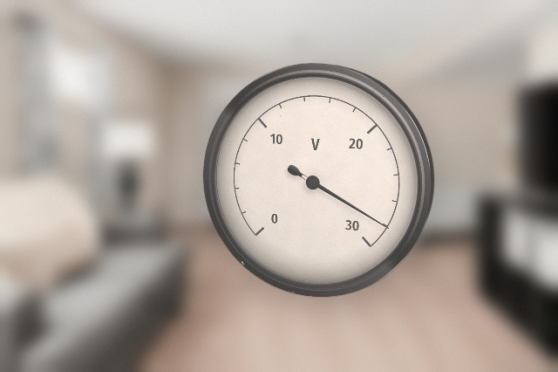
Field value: 28; V
